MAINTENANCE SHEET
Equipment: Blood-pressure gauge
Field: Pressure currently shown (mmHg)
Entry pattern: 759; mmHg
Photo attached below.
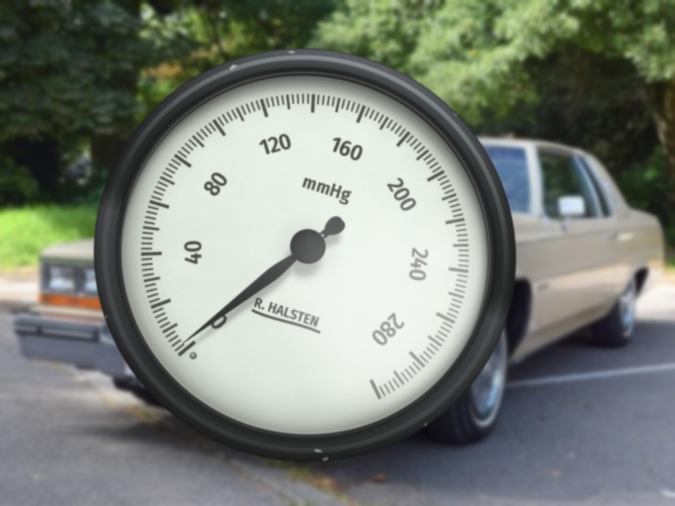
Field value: 2; mmHg
